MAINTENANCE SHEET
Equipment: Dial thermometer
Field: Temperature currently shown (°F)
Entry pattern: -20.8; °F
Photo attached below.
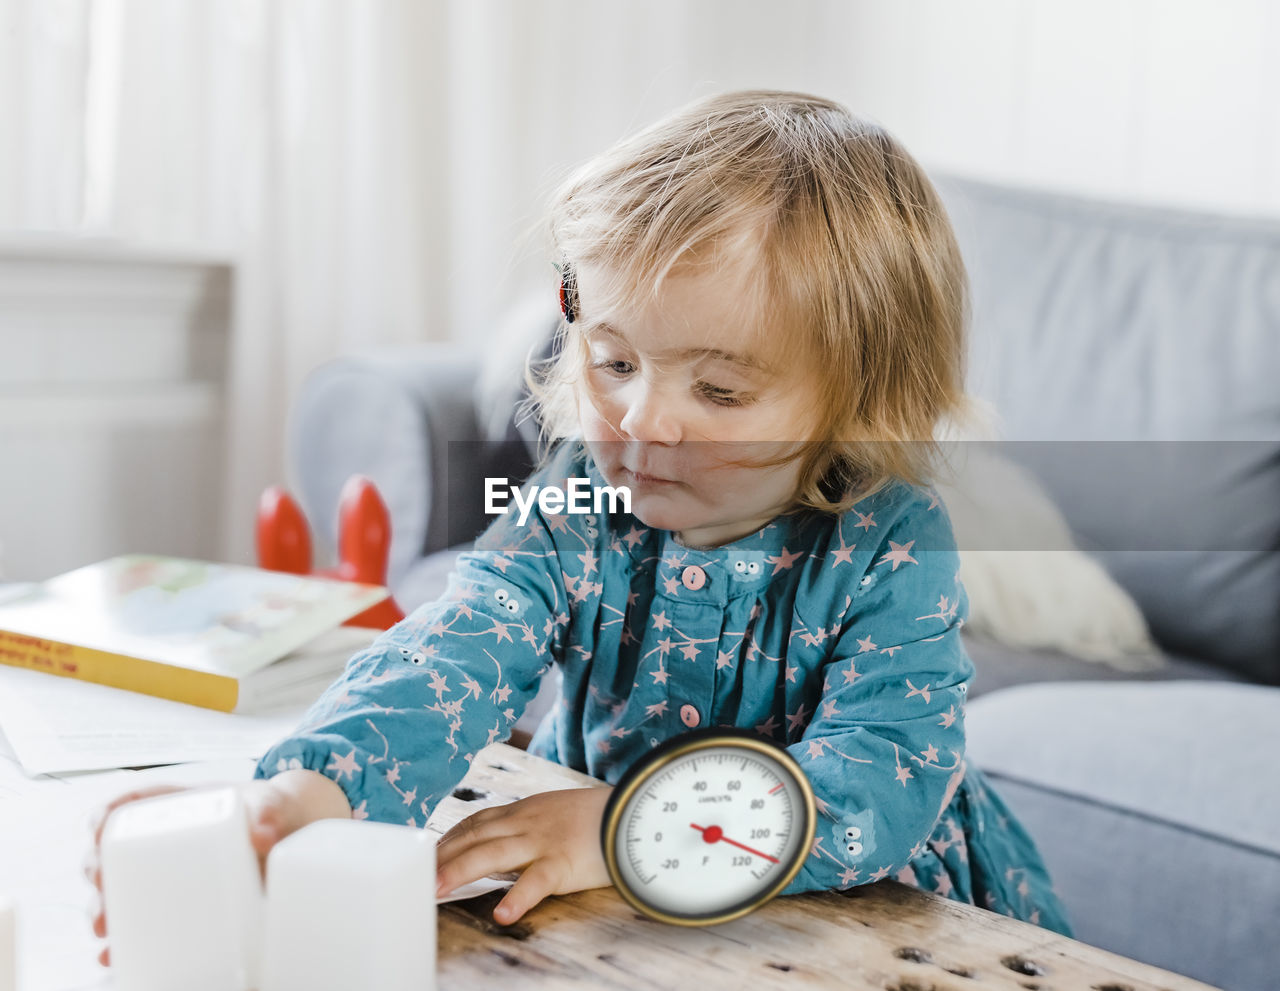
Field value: 110; °F
